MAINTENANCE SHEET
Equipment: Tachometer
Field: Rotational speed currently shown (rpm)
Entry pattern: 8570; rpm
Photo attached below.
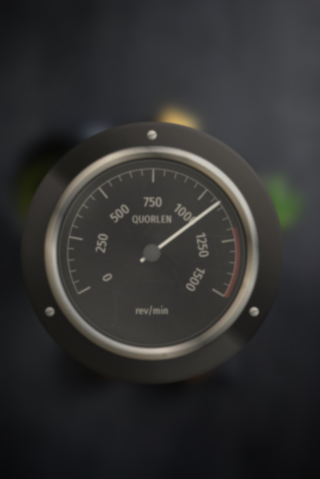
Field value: 1075; rpm
